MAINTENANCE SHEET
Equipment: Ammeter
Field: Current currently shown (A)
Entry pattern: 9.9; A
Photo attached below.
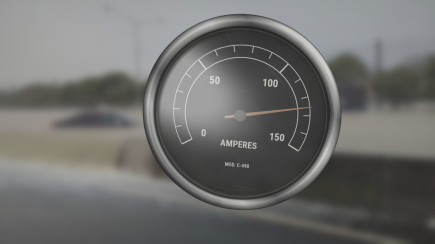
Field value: 125; A
